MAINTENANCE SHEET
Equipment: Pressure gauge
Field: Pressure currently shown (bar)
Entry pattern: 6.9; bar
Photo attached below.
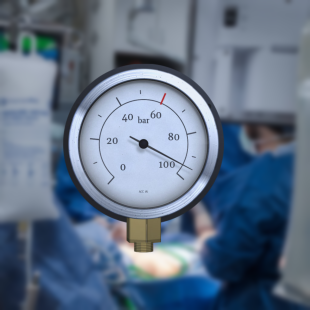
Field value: 95; bar
